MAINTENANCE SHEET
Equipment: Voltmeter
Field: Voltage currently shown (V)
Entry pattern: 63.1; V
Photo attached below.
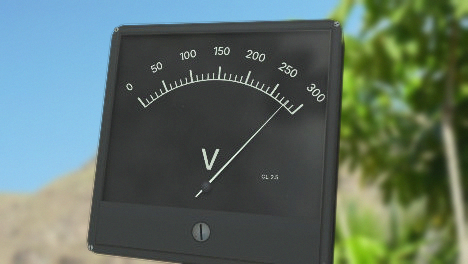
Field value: 280; V
